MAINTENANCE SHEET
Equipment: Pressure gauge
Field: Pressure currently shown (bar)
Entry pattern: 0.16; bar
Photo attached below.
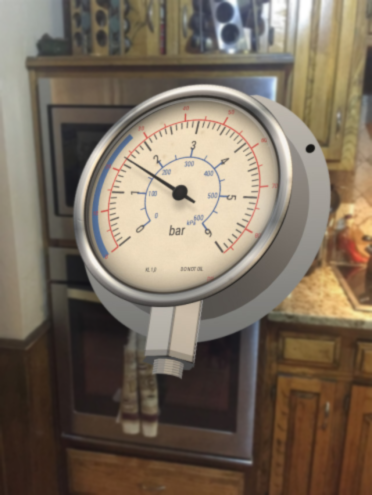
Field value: 1.6; bar
